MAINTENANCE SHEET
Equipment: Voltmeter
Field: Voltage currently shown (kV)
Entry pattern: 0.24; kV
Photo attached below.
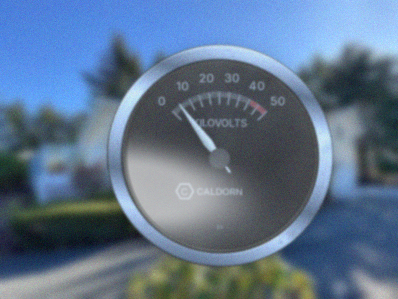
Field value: 5; kV
